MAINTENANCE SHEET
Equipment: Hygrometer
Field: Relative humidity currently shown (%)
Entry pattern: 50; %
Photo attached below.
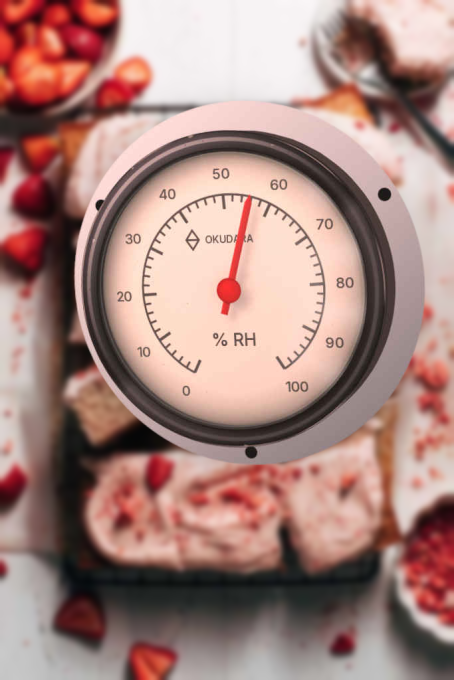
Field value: 56; %
